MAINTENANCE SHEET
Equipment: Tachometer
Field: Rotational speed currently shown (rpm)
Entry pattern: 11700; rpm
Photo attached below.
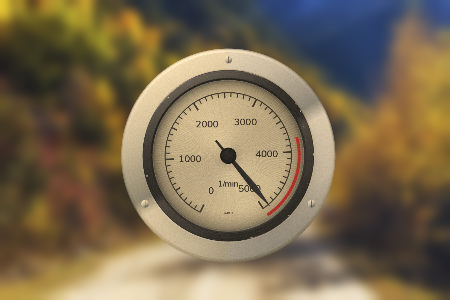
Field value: 4900; rpm
